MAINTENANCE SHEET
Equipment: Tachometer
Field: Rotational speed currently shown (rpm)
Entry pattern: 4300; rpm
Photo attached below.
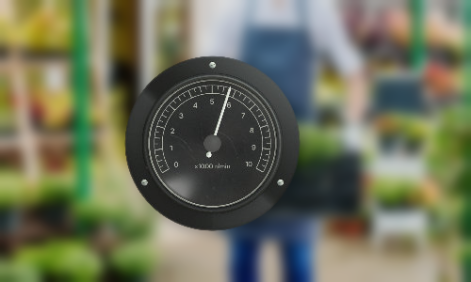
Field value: 5750; rpm
